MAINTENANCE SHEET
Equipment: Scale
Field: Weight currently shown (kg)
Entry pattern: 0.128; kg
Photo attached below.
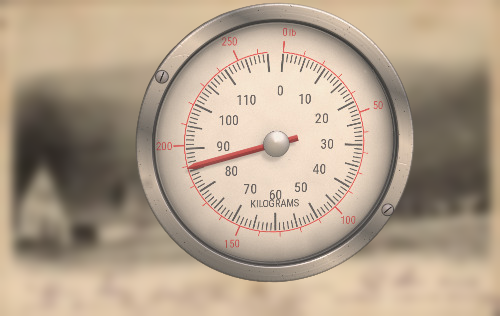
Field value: 86; kg
